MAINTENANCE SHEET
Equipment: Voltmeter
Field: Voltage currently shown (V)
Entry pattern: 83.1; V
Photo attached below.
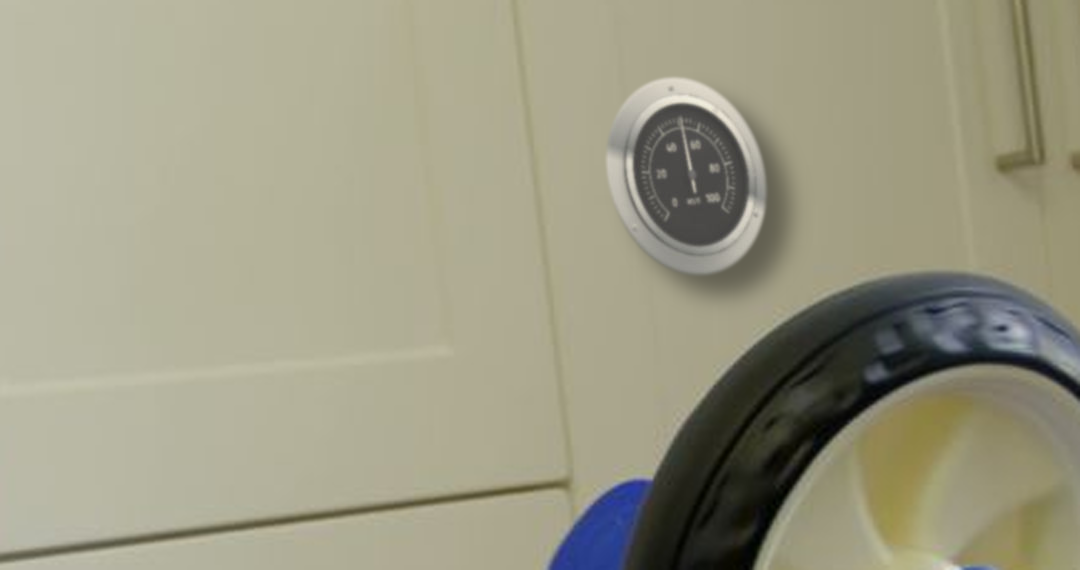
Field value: 50; V
